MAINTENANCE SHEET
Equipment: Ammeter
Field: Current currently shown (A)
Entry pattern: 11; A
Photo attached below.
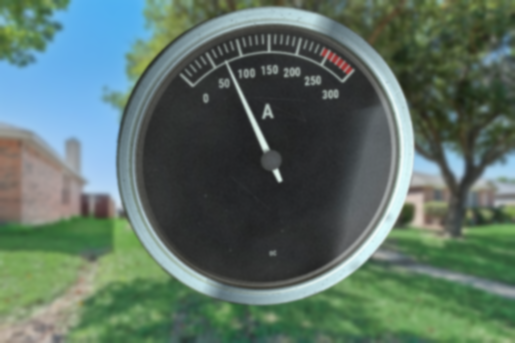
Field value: 70; A
